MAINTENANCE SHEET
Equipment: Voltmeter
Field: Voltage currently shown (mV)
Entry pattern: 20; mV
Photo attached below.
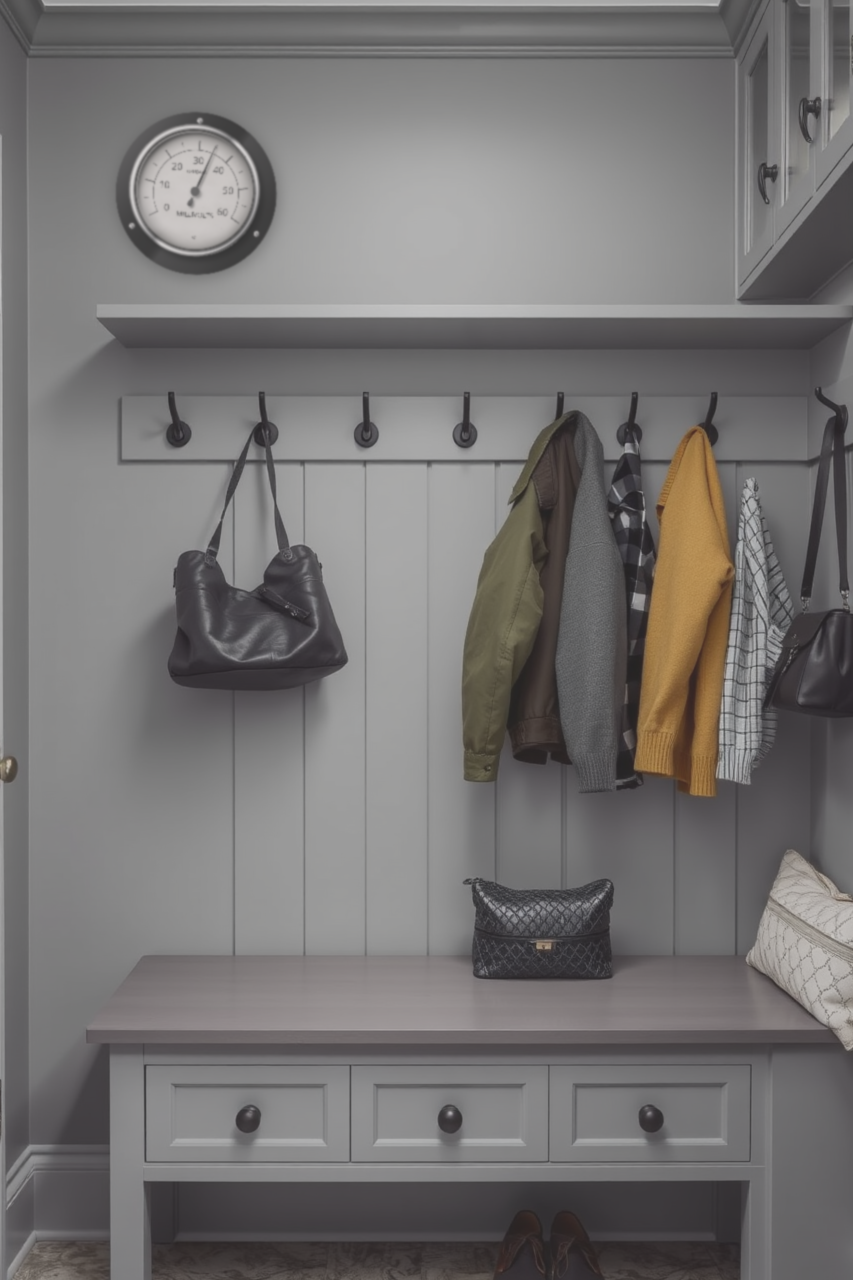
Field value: 35; mV
